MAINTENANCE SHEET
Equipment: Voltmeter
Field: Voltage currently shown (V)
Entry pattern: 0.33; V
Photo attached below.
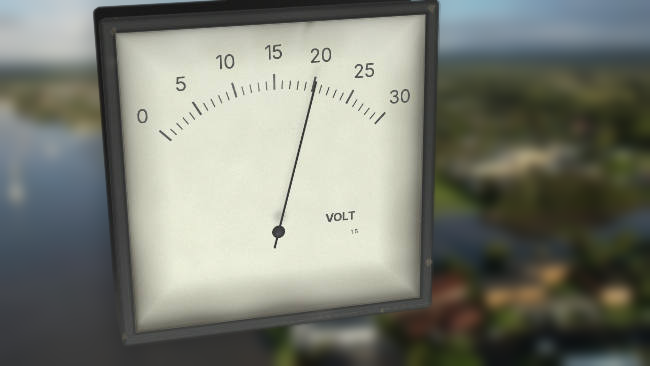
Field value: 20; V
